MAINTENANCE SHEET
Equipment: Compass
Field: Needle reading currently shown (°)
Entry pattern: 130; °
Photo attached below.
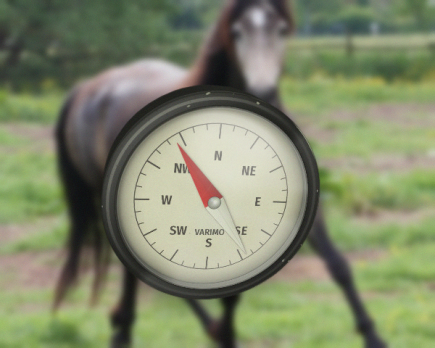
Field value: 325; °
